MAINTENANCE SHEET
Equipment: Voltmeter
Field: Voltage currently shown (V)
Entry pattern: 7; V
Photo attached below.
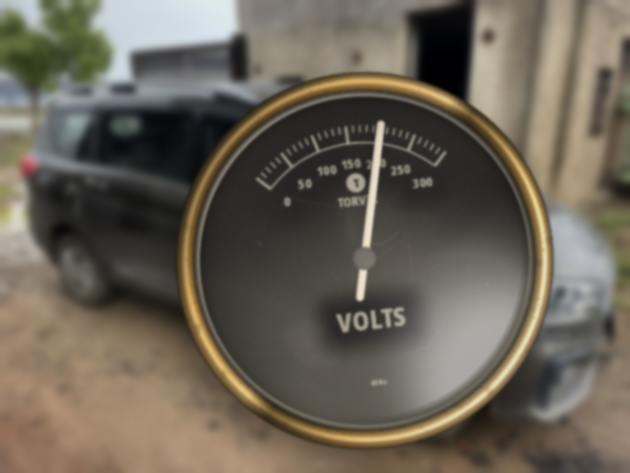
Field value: 200; V
